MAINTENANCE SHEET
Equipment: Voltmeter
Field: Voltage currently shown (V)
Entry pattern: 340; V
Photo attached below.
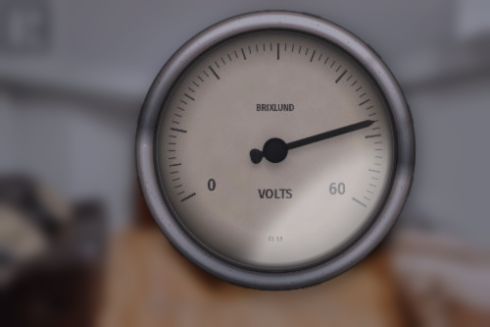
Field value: 48; V
